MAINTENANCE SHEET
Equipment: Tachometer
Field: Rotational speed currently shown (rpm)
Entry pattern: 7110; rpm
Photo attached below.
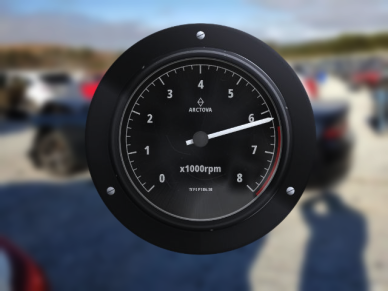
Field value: 6200; rpm
